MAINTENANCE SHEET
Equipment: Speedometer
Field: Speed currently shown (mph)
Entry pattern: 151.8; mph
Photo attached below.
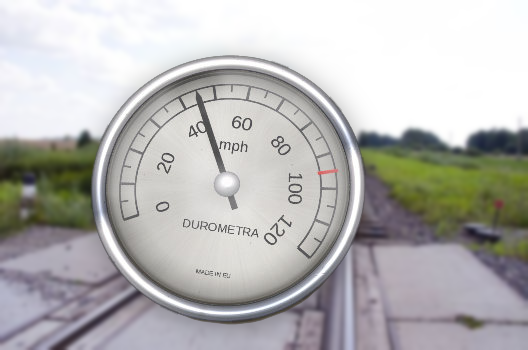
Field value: 45; mph
